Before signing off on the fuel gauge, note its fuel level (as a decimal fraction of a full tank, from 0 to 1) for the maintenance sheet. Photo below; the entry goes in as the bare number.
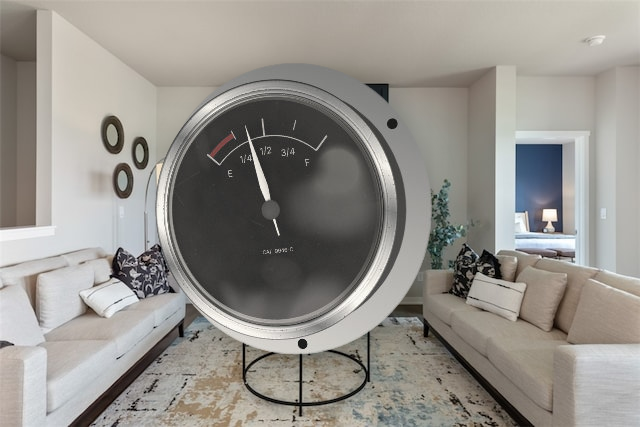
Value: 0.375
